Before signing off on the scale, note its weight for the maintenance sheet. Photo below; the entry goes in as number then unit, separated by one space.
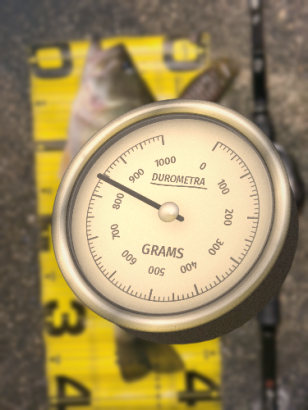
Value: 840 g
